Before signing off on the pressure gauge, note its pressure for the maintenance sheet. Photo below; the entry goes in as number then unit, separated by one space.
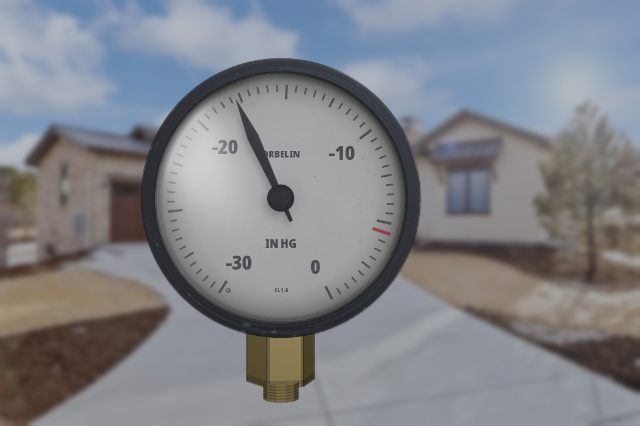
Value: -17.75 inHg
